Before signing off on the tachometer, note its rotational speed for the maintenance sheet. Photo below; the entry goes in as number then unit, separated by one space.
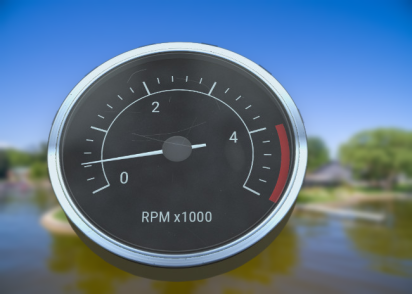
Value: 400 rpm
